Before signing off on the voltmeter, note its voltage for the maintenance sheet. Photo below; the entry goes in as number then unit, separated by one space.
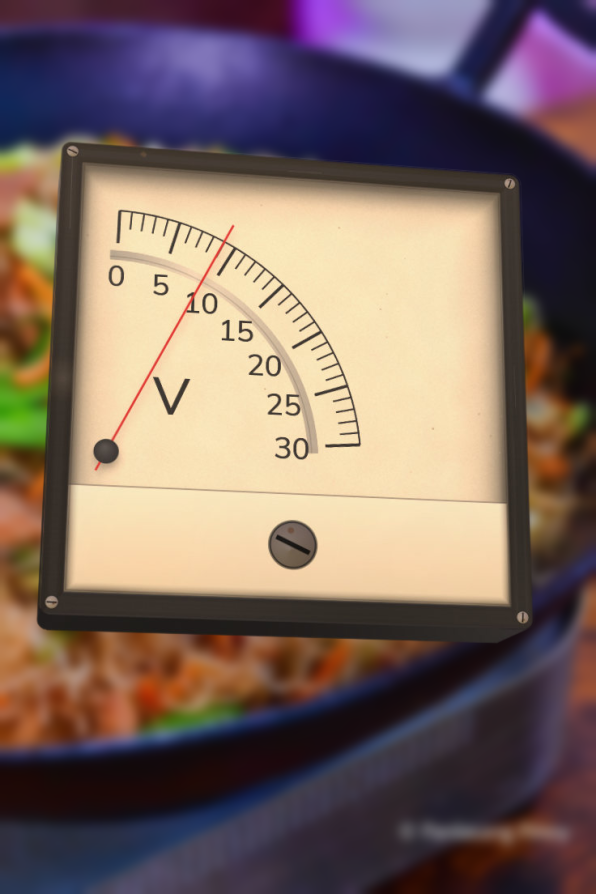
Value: 9 V
